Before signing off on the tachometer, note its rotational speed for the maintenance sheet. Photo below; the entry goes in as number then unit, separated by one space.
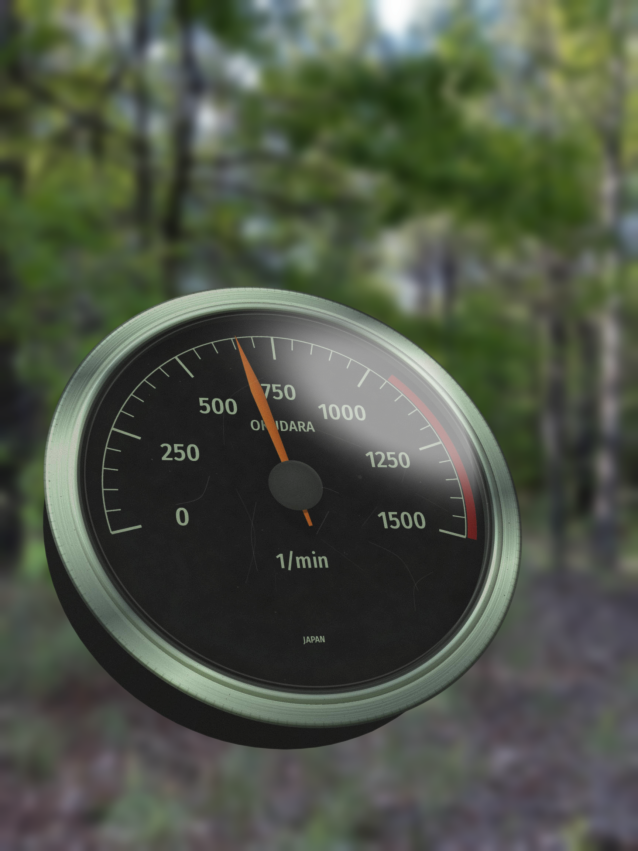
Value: 650 rpm
